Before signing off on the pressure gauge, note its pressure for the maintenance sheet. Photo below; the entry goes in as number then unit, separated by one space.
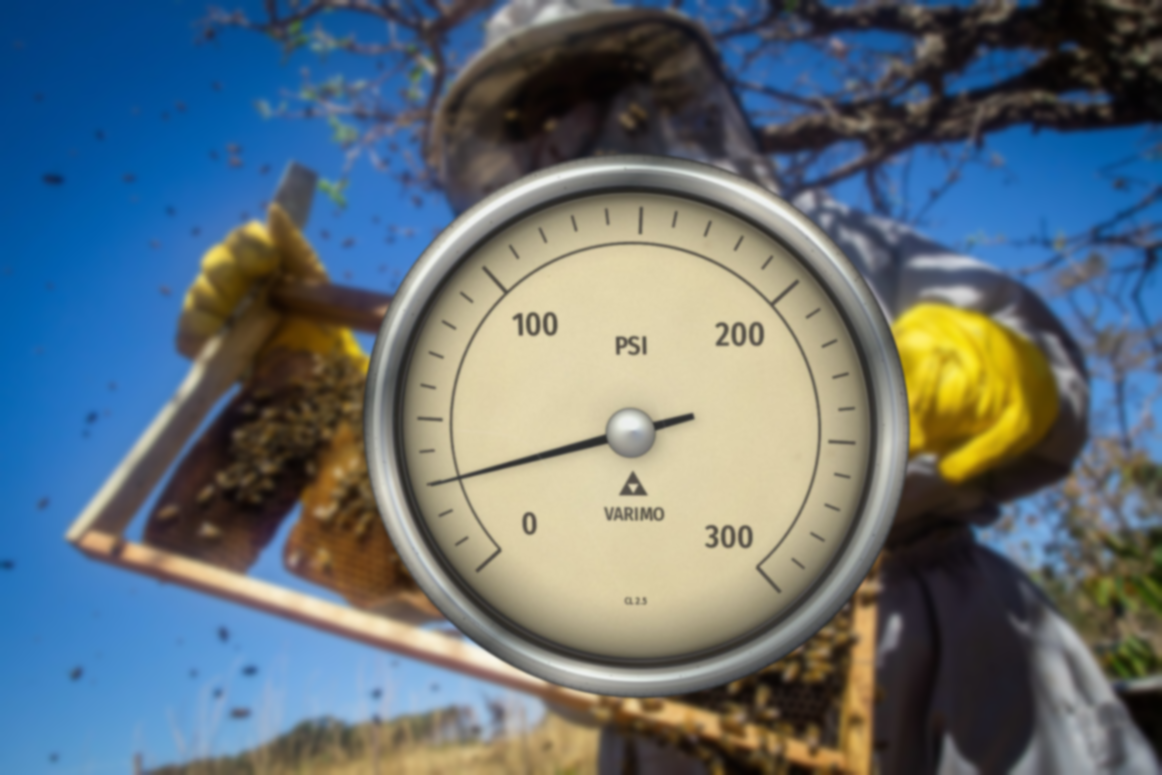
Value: 30 psi
